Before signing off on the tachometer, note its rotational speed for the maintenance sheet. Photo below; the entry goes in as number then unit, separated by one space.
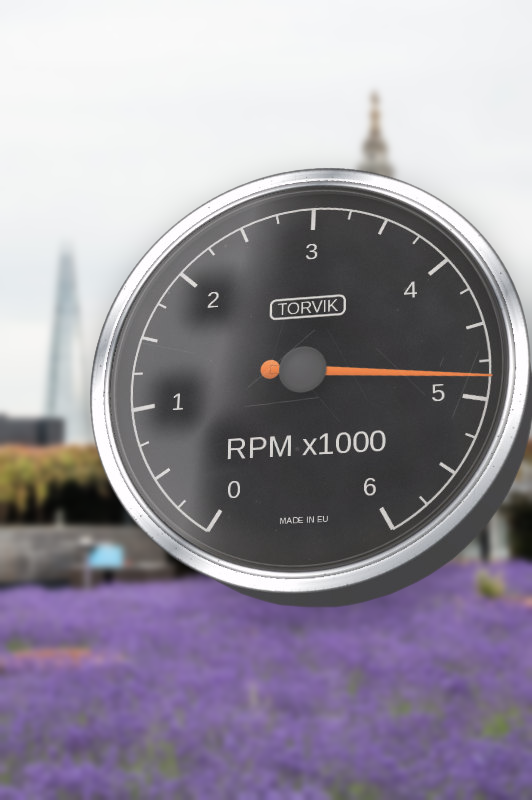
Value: 4875 rpm
